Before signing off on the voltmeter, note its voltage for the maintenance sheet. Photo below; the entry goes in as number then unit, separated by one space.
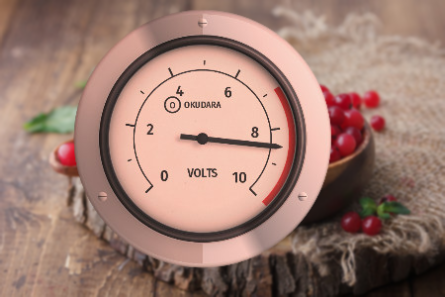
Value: 8.5 V
